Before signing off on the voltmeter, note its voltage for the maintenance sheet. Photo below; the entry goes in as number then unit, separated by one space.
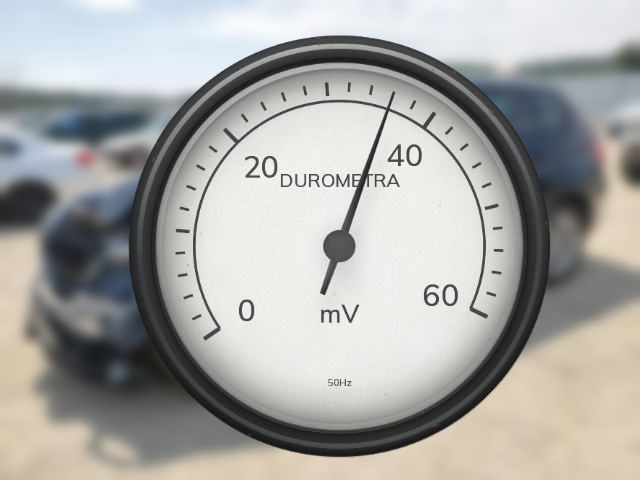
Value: 36 mV
